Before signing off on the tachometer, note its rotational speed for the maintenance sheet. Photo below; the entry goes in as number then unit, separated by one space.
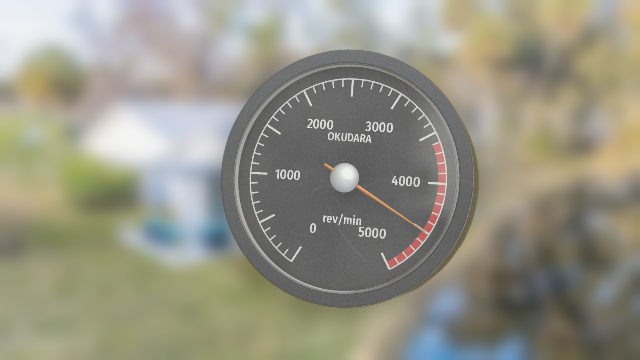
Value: 4500 rpm
